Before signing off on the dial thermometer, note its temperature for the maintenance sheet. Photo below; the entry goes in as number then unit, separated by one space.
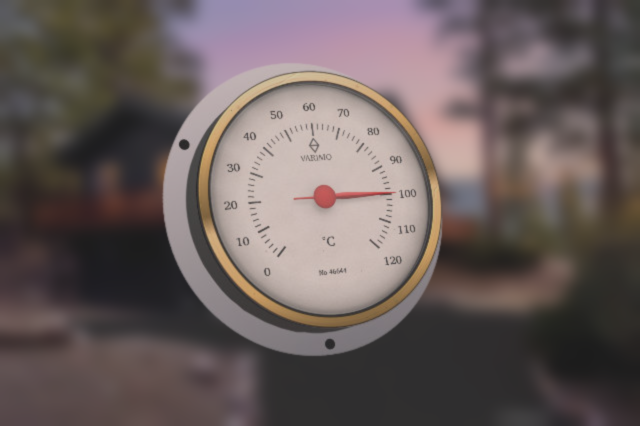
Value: 100 °C
